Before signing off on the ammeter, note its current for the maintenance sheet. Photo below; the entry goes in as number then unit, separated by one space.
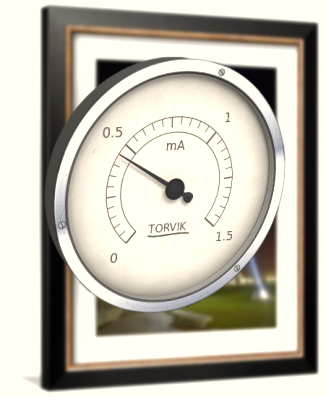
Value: 0.45 mA
